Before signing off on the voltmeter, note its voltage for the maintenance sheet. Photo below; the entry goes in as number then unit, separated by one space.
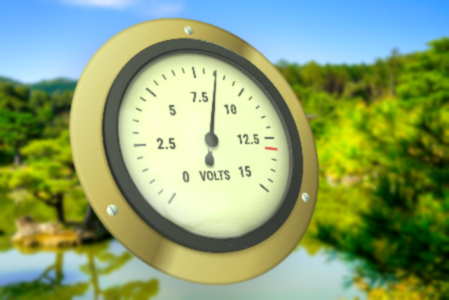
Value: 8.5 V
